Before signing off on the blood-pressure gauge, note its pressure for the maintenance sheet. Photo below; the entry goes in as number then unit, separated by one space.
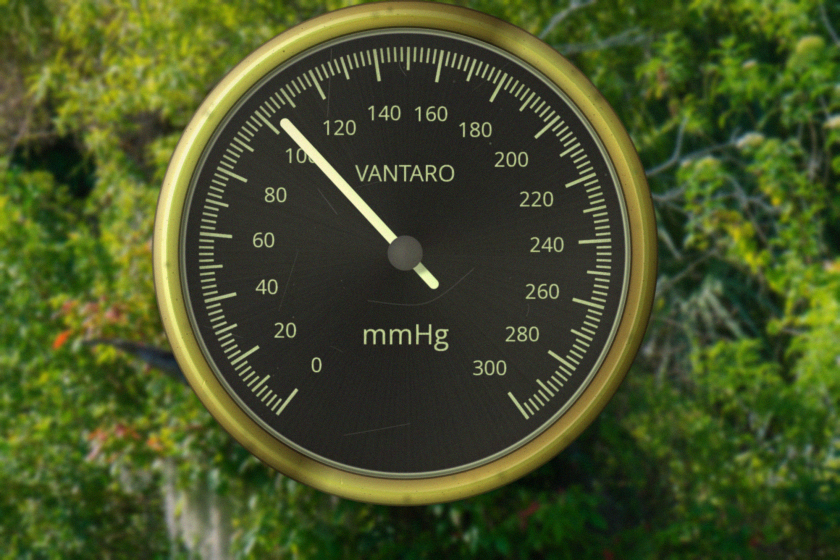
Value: 104 mmHg
